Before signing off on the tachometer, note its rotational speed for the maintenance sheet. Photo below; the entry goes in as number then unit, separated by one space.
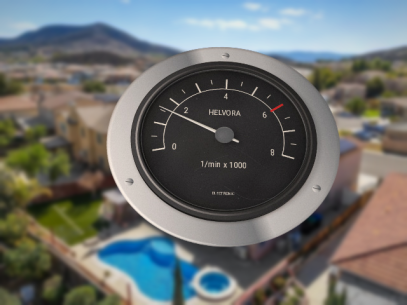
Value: 1500 rpm
